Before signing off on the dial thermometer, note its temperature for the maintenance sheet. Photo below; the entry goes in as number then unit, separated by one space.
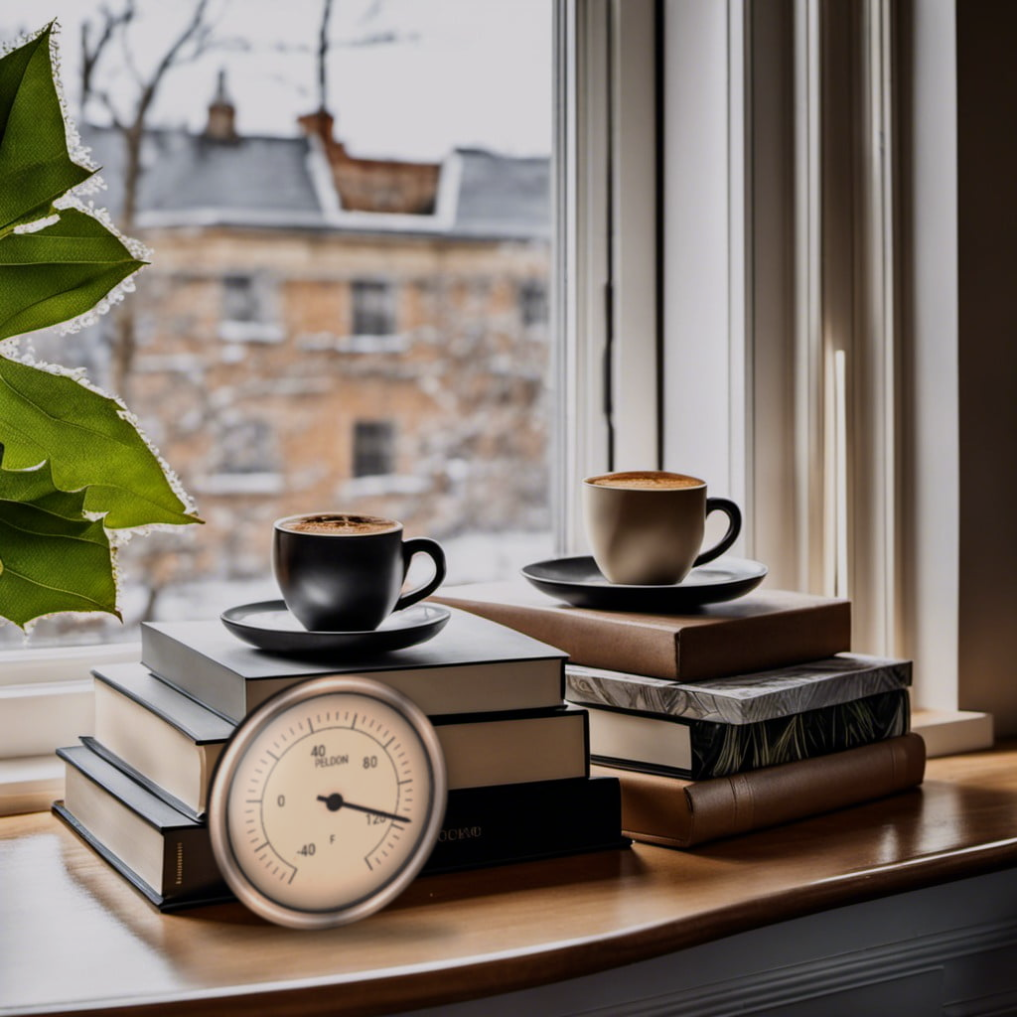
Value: 116 °F
